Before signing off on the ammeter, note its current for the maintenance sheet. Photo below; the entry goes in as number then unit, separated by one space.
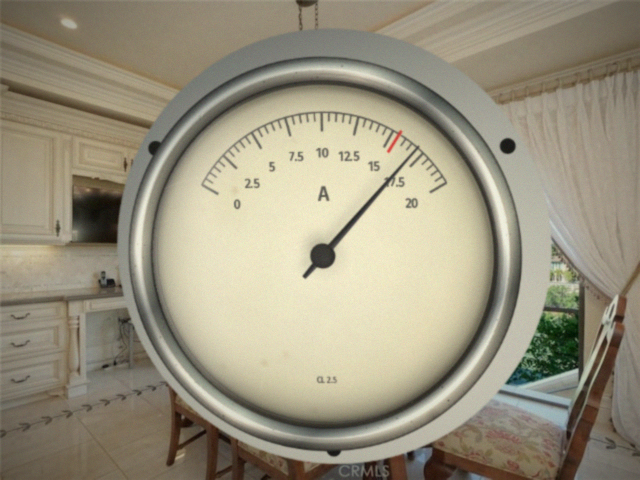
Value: 17 A
